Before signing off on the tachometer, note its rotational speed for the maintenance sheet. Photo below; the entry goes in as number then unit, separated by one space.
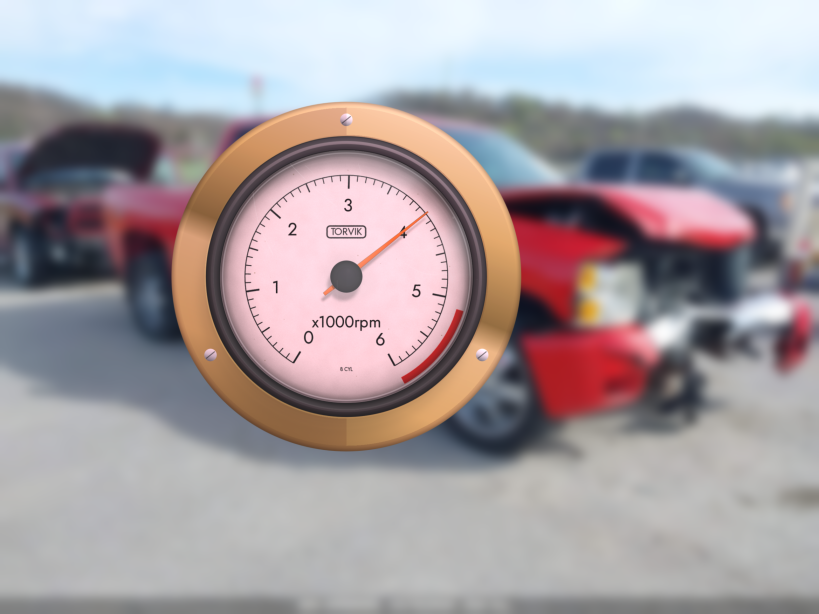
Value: 4000 rpm
